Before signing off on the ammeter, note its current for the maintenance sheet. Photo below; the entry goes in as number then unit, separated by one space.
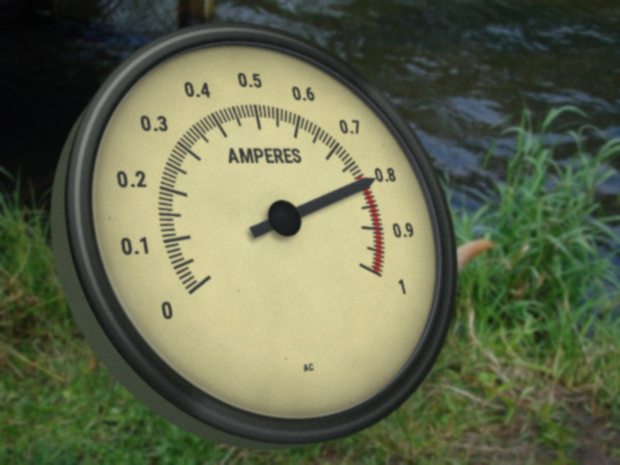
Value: 0.8 A
